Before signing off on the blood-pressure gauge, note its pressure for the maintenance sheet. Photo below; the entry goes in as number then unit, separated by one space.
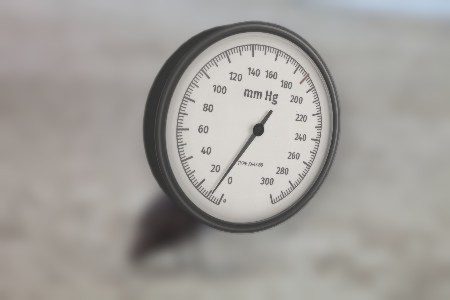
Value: 10 mmHg
